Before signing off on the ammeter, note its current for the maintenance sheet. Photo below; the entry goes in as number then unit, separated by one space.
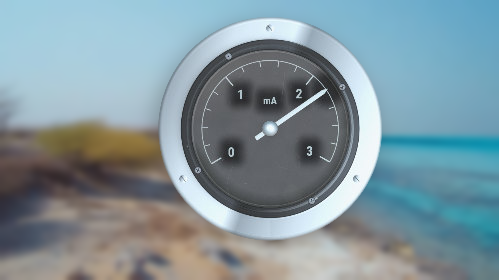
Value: 2.2 mA
